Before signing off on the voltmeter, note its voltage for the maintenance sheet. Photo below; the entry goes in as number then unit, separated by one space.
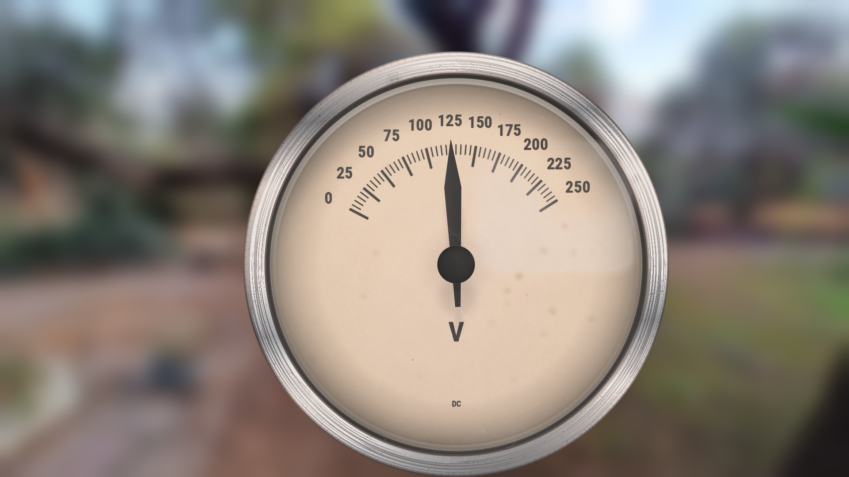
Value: 125 V
